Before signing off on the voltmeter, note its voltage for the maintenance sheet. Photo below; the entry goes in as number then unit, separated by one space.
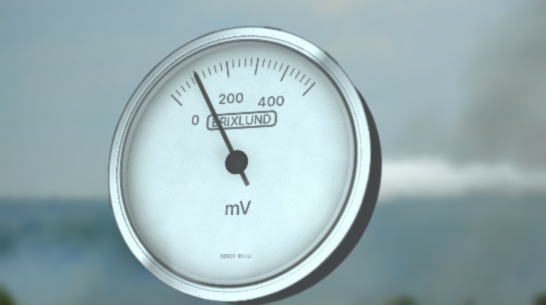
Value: 100 mV
